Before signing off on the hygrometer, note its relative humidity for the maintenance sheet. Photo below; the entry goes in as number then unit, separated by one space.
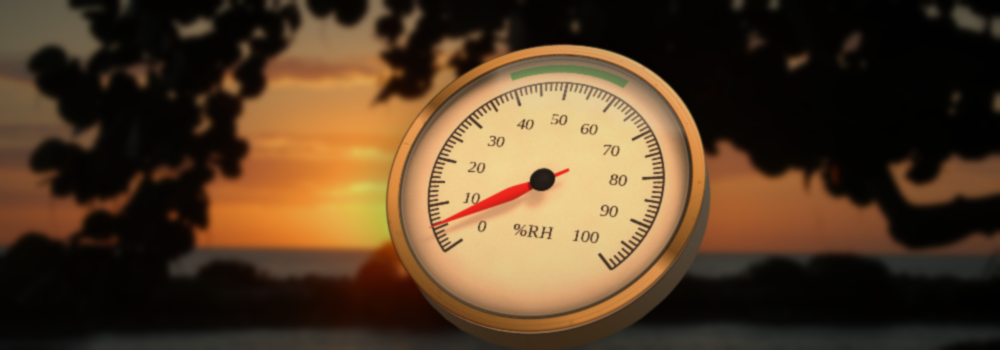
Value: 5 %
